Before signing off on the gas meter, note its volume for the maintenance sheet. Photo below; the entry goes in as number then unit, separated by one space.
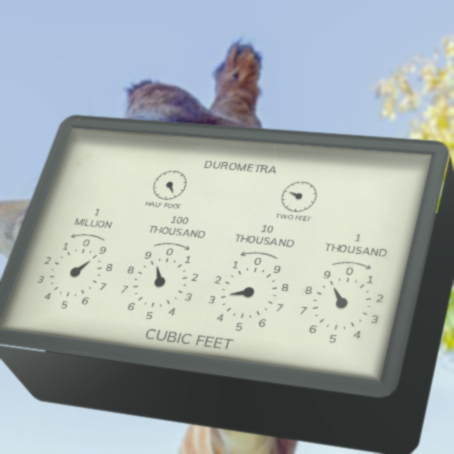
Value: 892900 ft³
